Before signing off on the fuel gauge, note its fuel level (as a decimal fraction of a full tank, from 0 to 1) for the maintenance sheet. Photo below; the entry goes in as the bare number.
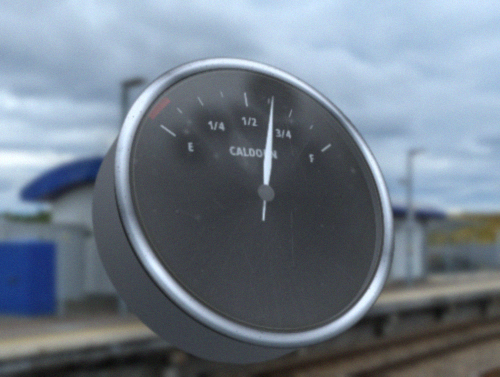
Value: 0.625
